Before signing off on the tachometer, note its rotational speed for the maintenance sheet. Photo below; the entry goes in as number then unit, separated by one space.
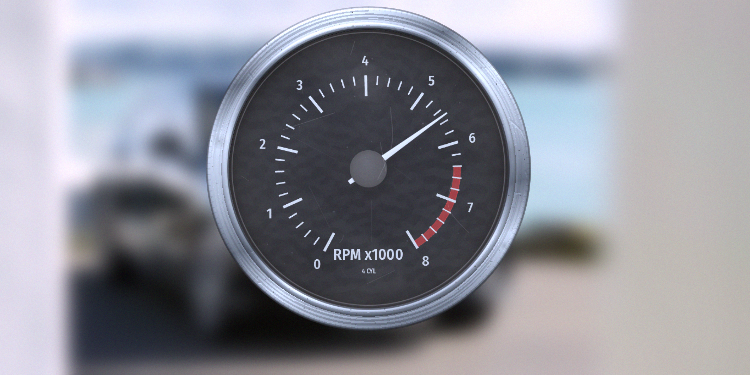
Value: 5500 rpm
